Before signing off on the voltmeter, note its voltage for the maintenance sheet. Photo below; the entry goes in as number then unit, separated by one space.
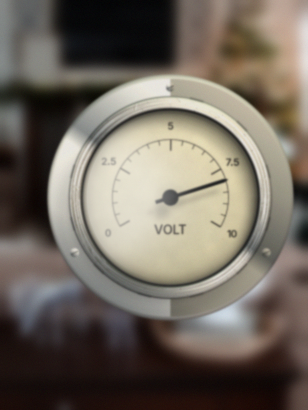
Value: 8 V
